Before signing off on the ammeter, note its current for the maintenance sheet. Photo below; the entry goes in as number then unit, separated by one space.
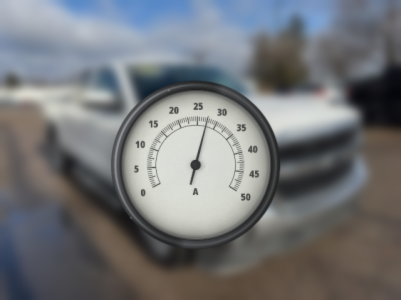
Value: 27.5 A
